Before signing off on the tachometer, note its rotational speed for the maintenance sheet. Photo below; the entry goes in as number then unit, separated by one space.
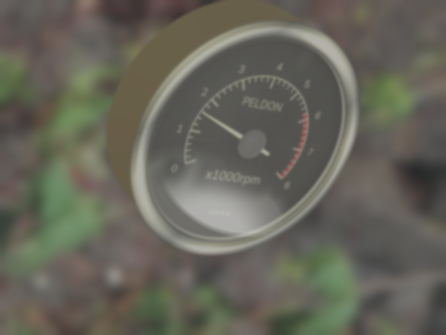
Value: 1600 rpm
